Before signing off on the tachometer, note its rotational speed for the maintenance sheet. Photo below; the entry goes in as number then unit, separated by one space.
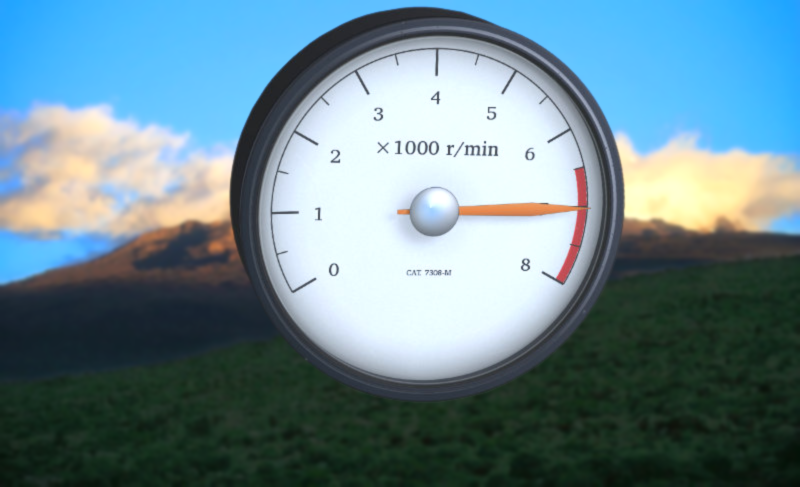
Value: 7000 rpm
